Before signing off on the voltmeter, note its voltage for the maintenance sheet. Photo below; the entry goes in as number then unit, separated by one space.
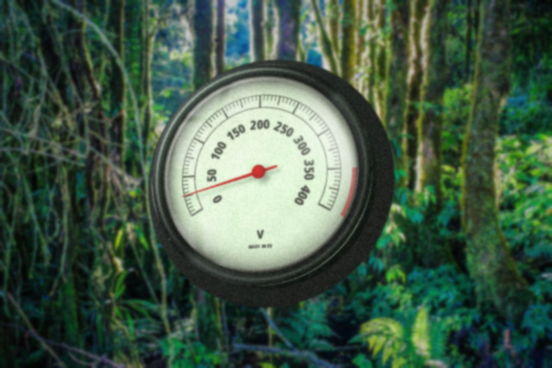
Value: 25 V
